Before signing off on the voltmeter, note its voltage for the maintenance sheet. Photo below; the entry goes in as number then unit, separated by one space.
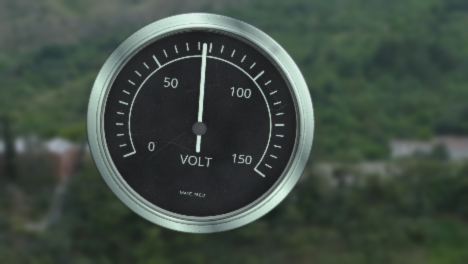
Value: 72.5 V
